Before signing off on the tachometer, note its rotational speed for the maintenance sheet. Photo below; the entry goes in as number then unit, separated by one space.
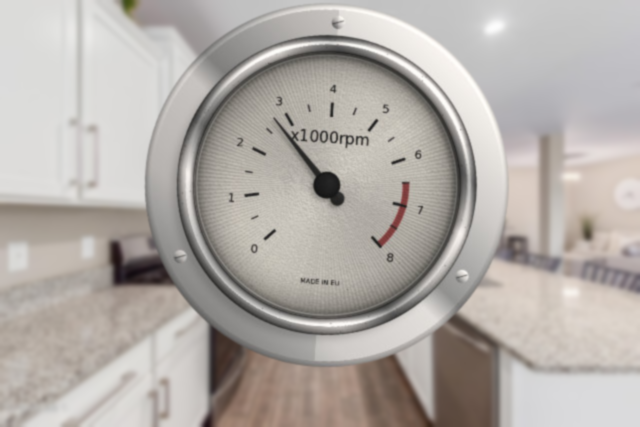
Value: 2750 rpm
